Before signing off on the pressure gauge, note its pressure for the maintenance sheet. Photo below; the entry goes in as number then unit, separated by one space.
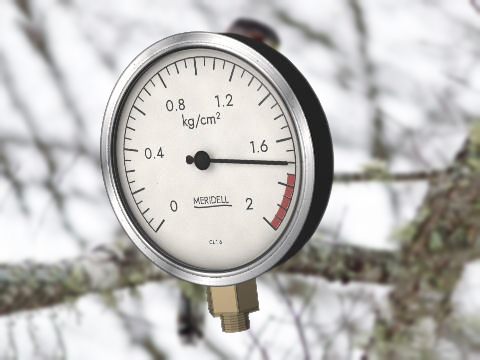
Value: 1.7 kg/cm²
